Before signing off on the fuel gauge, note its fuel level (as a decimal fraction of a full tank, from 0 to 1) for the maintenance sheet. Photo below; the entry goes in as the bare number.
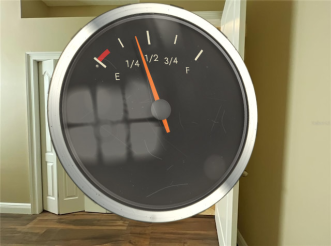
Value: 0.375
